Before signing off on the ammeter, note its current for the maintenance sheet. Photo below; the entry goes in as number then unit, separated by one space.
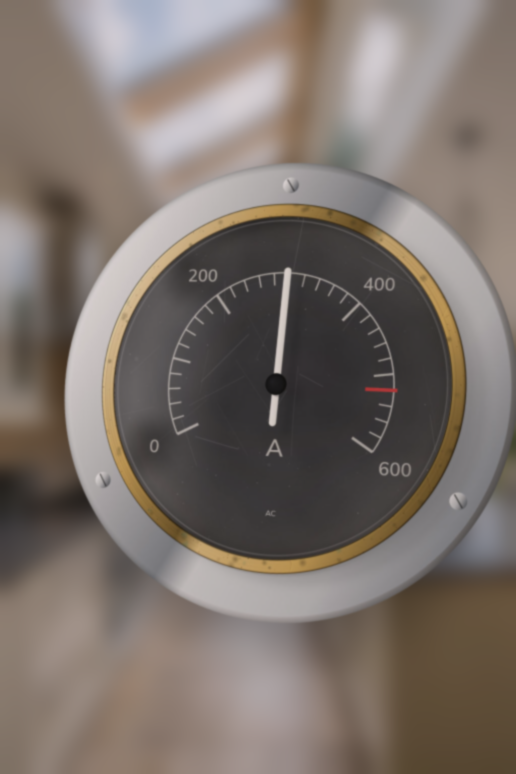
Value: 300 A
